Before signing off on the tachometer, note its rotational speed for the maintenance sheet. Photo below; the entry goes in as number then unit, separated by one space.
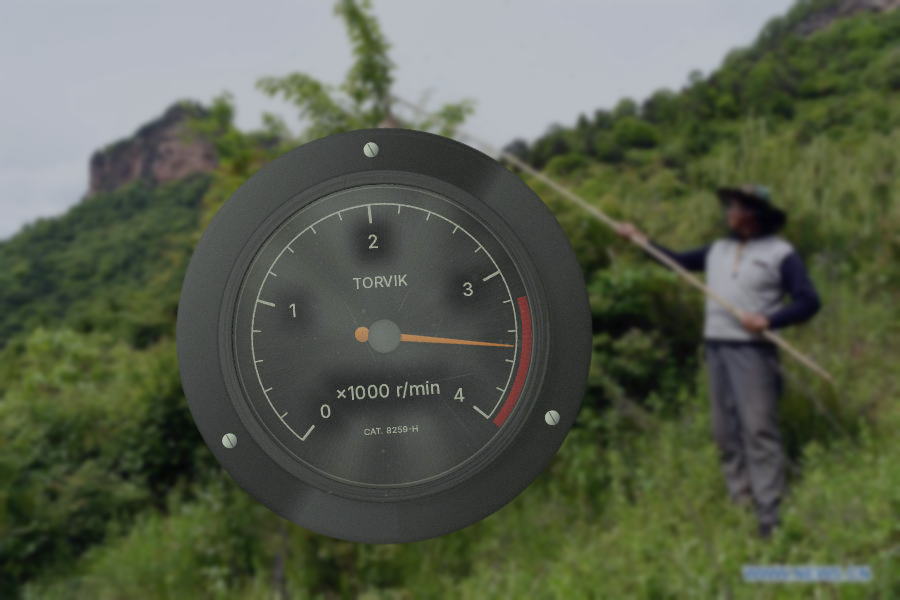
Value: 3500 rpm
